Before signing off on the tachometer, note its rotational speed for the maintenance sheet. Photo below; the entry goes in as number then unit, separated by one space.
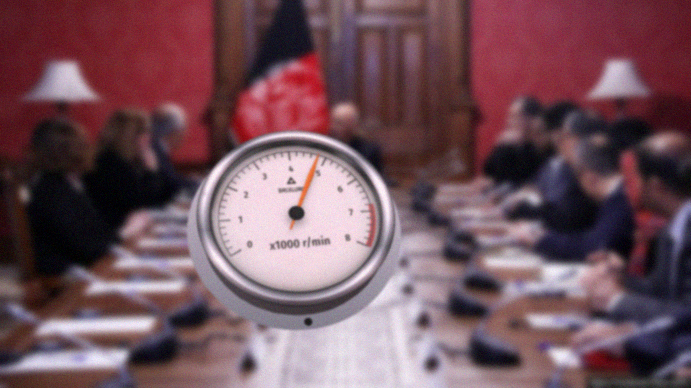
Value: 4800 rpm
